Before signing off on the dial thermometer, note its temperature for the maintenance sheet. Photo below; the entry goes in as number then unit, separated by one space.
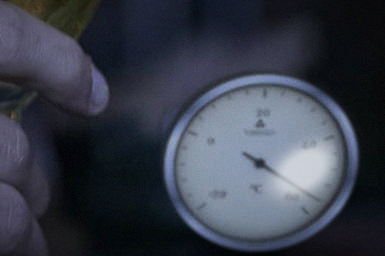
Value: 56 °C
